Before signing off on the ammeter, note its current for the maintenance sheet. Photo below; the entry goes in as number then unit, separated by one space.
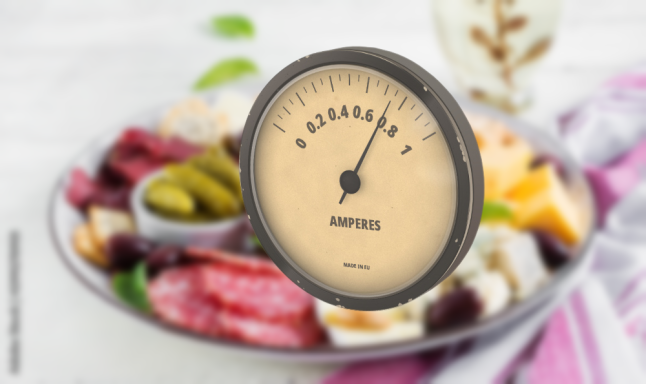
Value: 0.75 A
